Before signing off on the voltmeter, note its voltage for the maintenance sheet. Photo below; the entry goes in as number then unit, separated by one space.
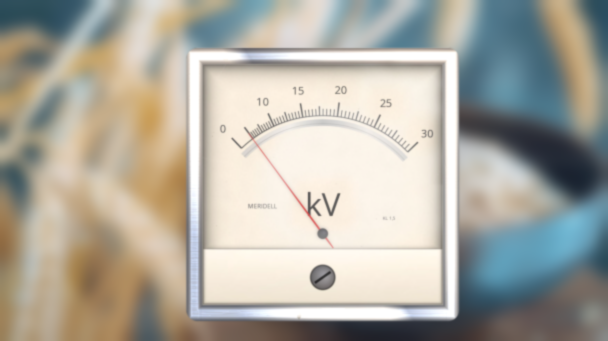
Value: 5 kV
